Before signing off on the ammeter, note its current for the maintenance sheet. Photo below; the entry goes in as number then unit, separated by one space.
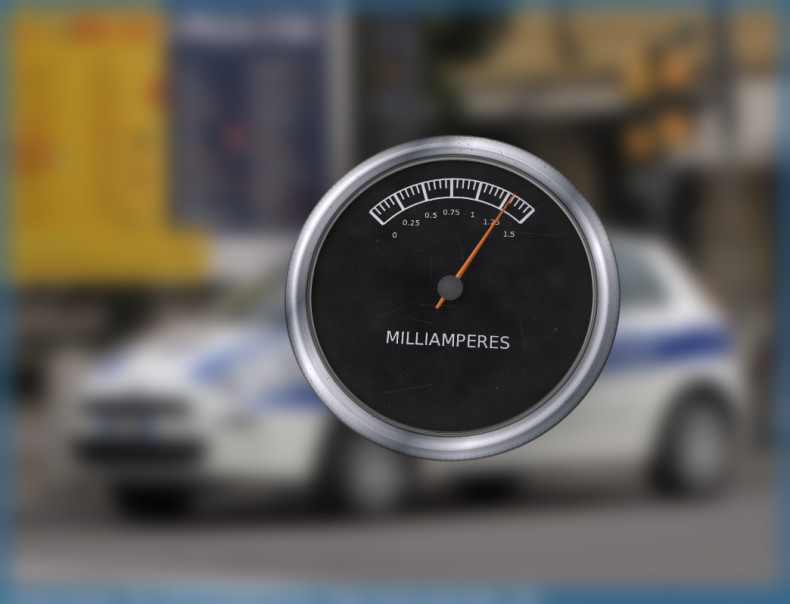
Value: 1.3 mA
